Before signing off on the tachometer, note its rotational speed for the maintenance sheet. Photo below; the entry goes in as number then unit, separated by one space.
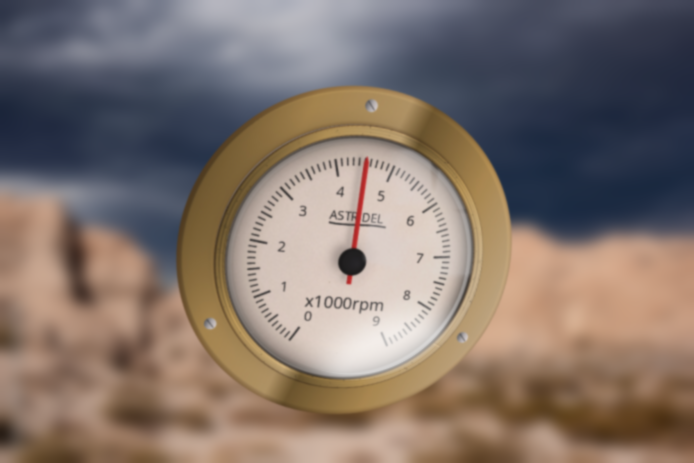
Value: 4500 rpm
